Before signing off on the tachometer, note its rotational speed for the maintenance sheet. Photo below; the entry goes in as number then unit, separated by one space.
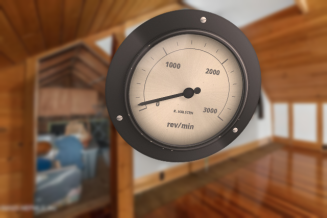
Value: 100 rpm
